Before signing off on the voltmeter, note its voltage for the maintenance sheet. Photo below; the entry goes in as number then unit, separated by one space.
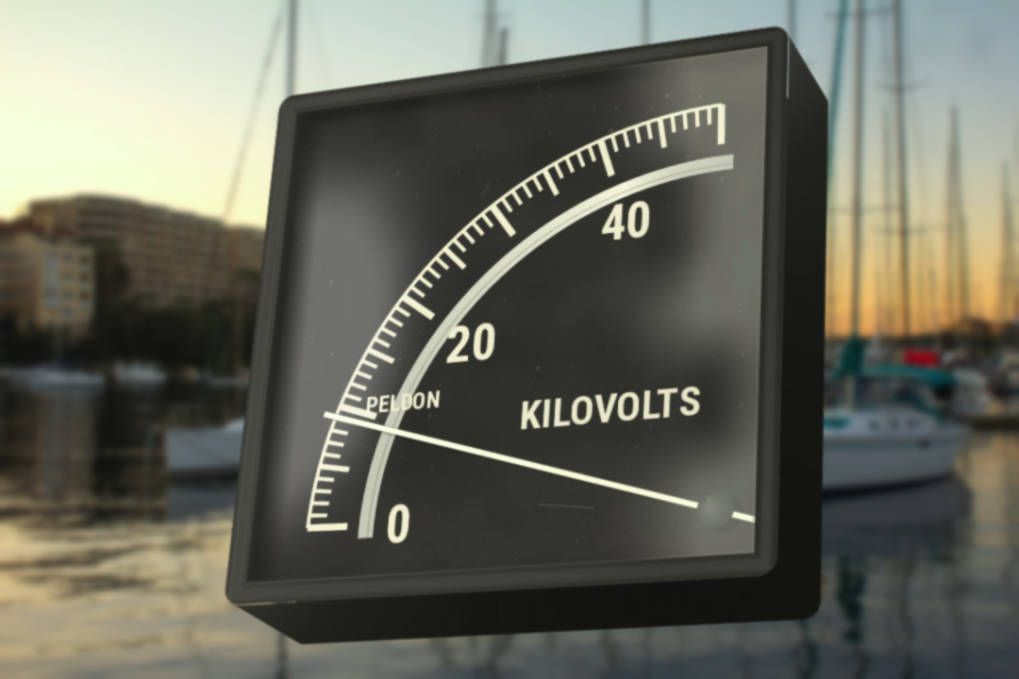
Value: 9 kV
